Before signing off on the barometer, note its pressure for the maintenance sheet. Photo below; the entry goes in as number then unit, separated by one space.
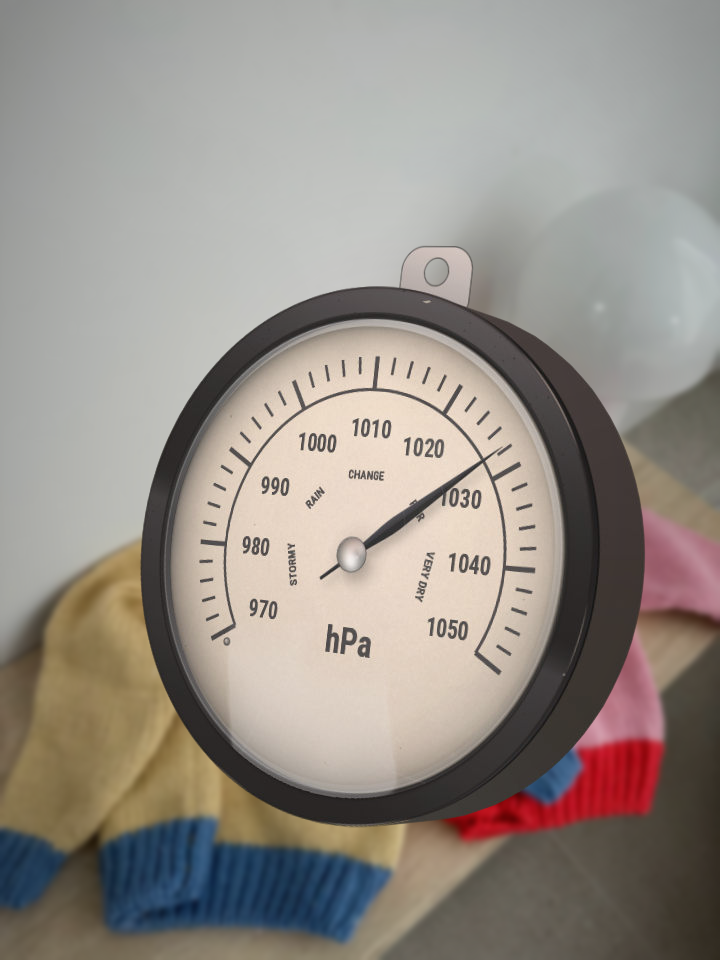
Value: 1028 hPa
